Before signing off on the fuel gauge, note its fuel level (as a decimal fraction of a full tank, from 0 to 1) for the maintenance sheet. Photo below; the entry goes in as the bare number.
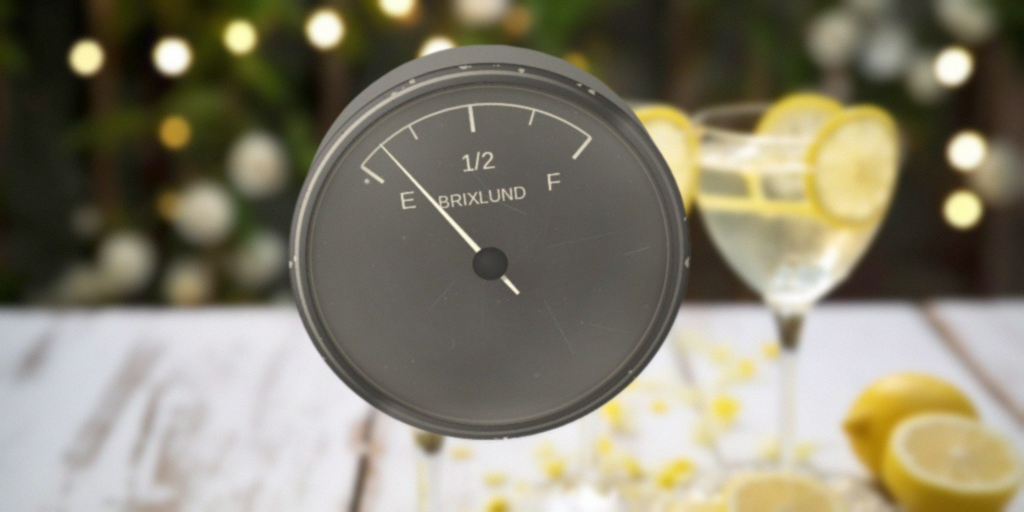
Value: 0.125
